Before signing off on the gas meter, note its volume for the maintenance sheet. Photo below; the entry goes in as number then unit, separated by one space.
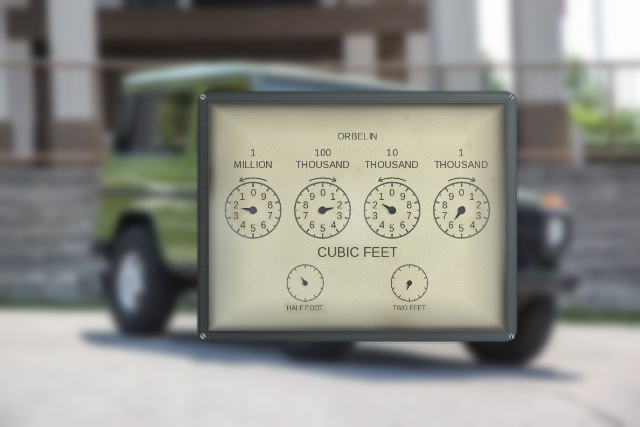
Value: 221600 ft³
